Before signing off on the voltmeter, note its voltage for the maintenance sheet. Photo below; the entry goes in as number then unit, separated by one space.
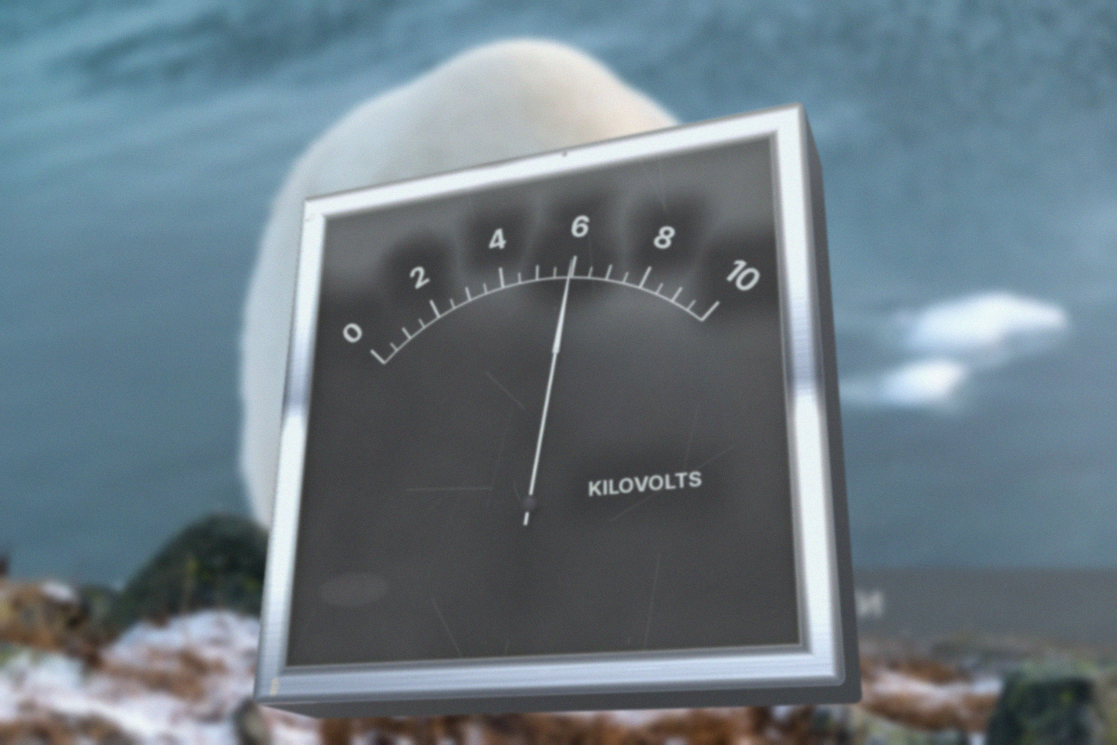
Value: 6 kV
